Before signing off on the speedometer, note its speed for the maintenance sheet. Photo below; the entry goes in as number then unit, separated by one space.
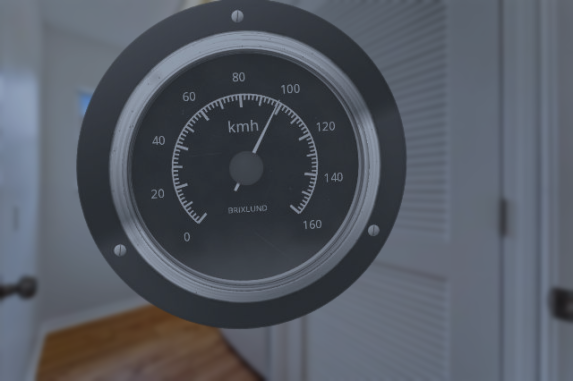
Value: 98 km/h
